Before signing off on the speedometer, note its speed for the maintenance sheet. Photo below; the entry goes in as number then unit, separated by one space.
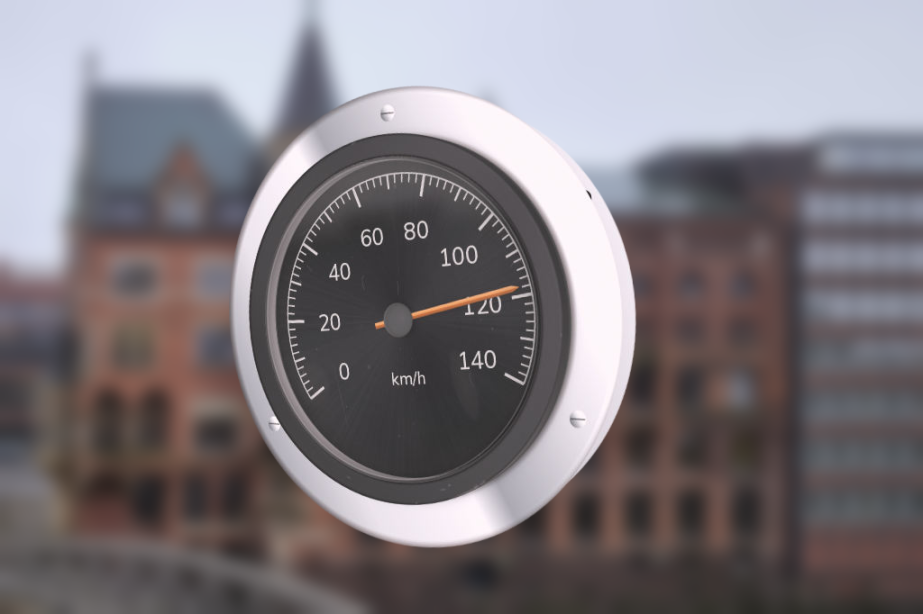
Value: 118 km/h
